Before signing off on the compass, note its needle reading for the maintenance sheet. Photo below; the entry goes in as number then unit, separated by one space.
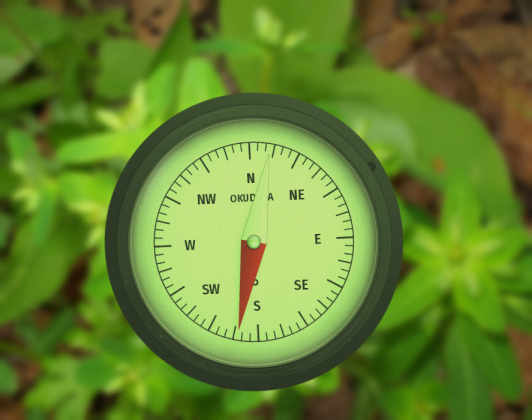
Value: 192.5 °
